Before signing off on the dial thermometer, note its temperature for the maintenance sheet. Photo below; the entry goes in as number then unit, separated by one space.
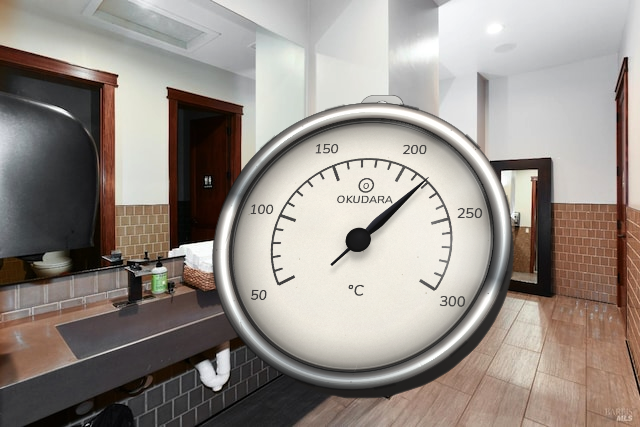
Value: 220 °C
